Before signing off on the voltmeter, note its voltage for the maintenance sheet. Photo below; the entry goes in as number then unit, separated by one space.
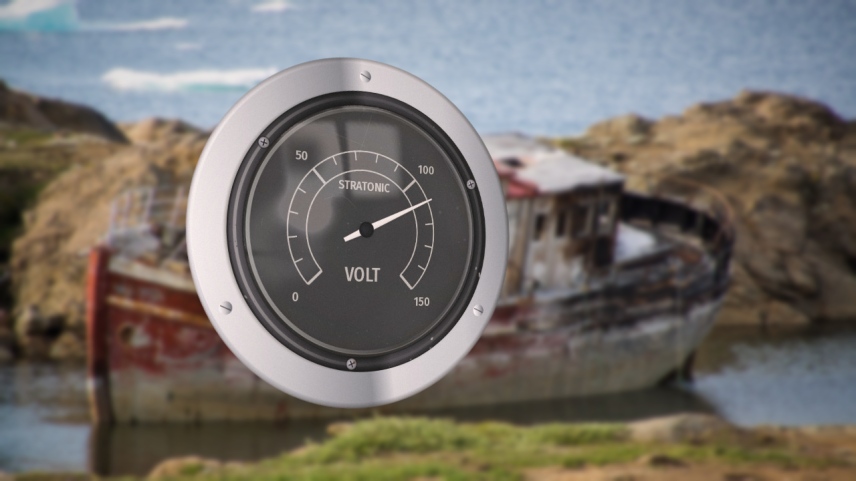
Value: 110 V
